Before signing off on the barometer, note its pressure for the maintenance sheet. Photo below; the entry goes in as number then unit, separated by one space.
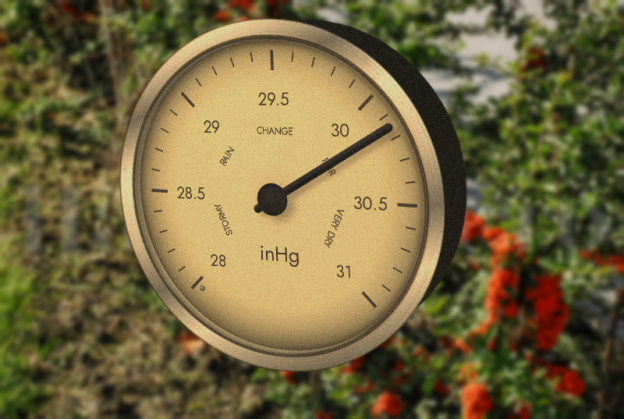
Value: 30.15 inHg
